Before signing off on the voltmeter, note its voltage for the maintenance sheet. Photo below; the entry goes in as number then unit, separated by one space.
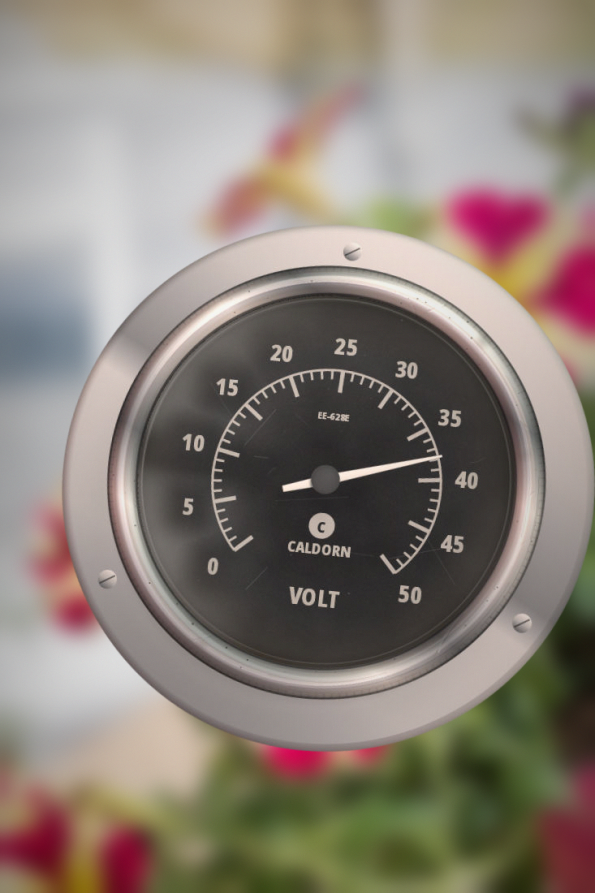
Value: 38 V
